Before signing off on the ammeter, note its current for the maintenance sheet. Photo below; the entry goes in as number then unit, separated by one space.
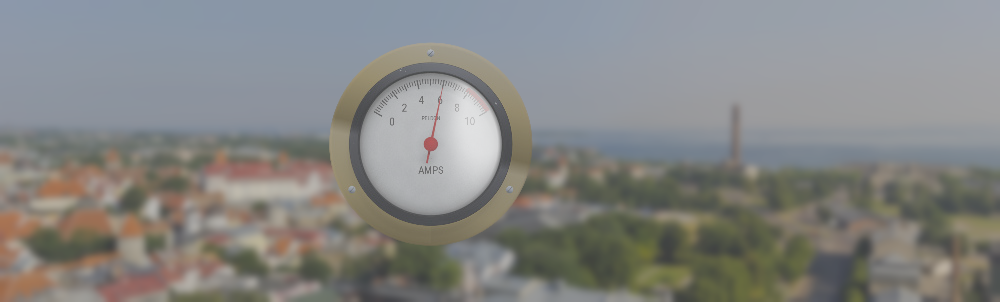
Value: 6 A
